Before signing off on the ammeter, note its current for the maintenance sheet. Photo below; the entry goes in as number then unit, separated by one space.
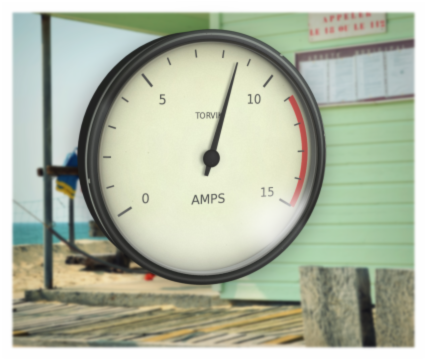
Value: 8.5 A
